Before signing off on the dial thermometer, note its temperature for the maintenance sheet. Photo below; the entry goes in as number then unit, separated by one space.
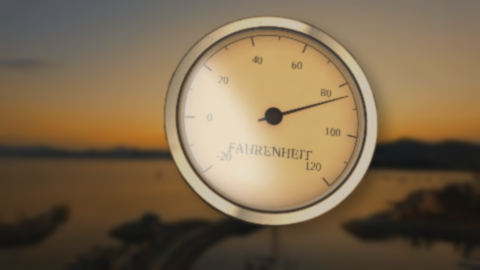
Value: 85 °F
